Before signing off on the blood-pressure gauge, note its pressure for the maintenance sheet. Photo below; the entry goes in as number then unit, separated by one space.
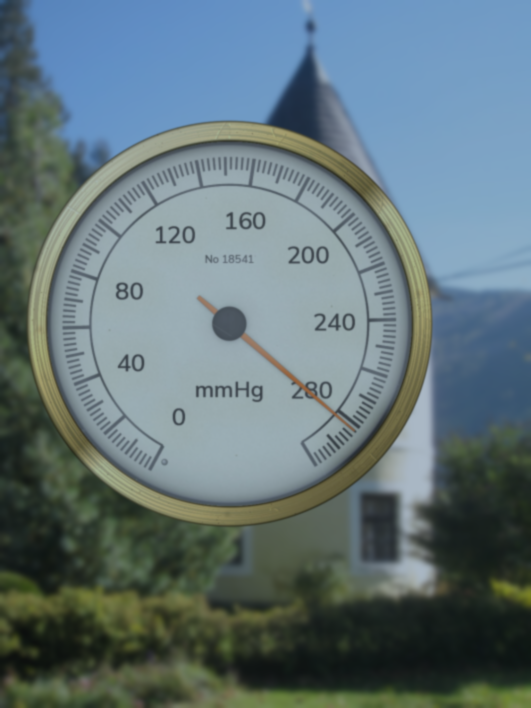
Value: 282 mmHg
